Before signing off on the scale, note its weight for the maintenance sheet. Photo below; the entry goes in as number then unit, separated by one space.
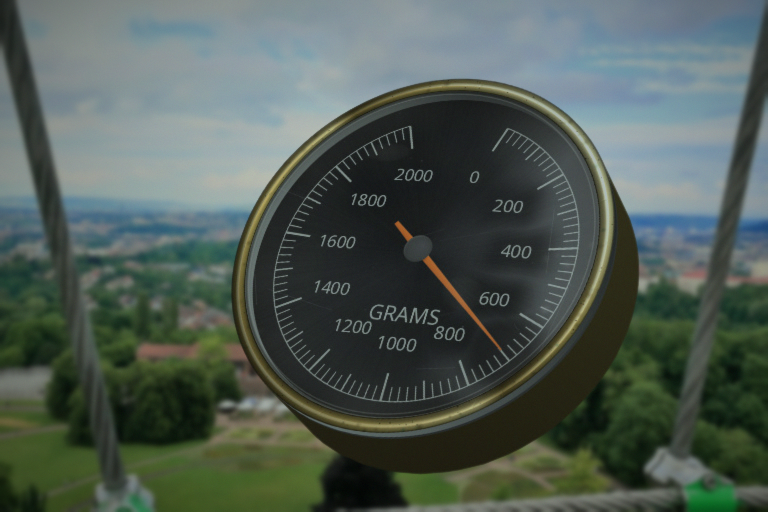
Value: 700 g
